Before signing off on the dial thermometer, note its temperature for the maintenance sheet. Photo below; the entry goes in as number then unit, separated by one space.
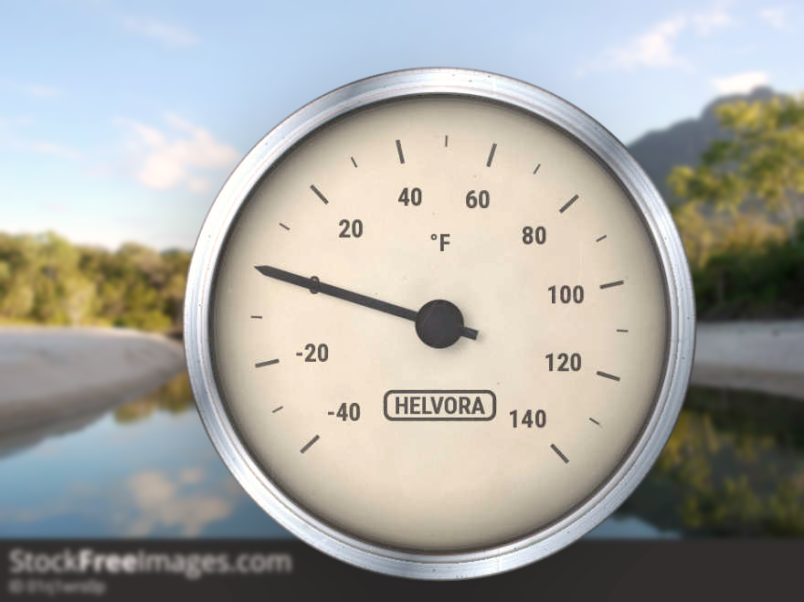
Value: 0 °F
